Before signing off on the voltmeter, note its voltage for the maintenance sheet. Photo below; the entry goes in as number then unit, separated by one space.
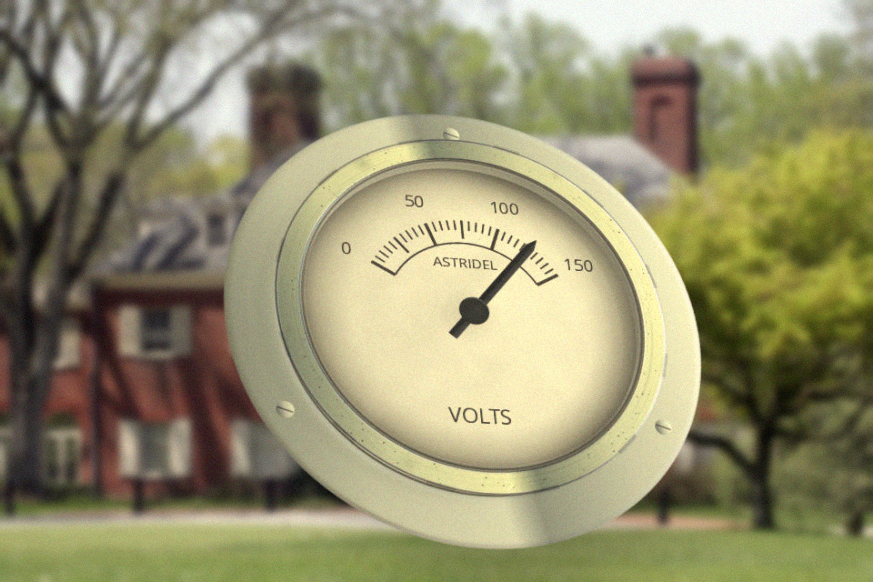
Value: 125 V
